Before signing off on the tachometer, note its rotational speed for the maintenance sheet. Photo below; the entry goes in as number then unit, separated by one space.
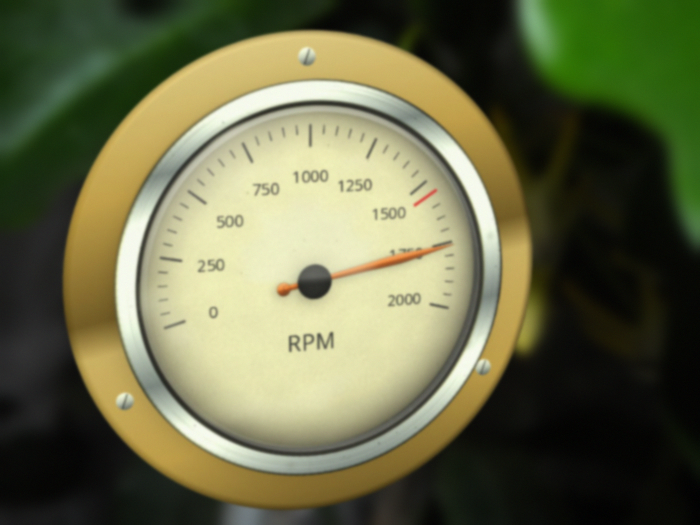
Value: 1750 rpm
